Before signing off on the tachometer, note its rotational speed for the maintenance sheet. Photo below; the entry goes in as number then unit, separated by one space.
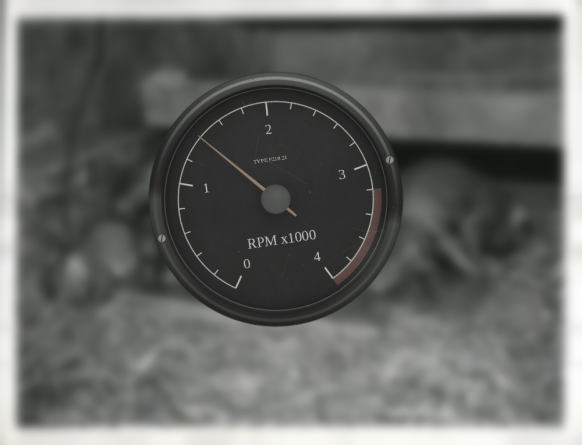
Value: 1400 rpm
